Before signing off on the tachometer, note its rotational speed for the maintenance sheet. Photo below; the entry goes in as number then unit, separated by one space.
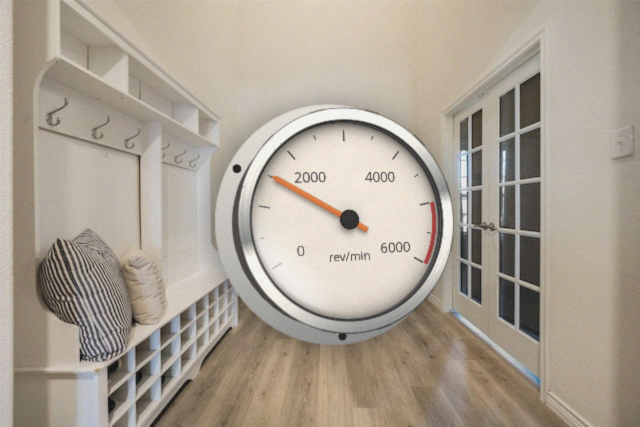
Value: 1500 rpm
